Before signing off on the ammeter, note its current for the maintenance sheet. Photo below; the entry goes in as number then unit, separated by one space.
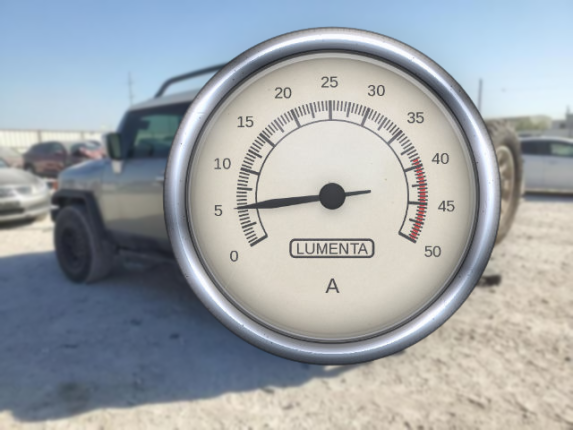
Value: 5 A
